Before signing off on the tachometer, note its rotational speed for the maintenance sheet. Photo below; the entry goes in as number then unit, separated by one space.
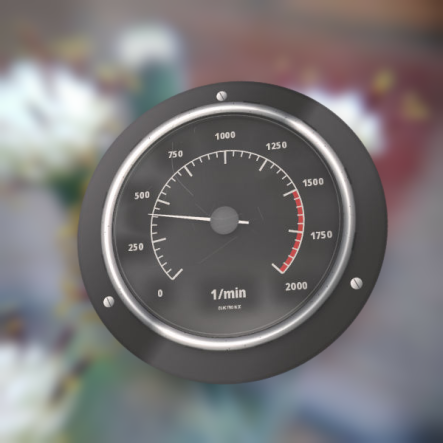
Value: 400 rpm
